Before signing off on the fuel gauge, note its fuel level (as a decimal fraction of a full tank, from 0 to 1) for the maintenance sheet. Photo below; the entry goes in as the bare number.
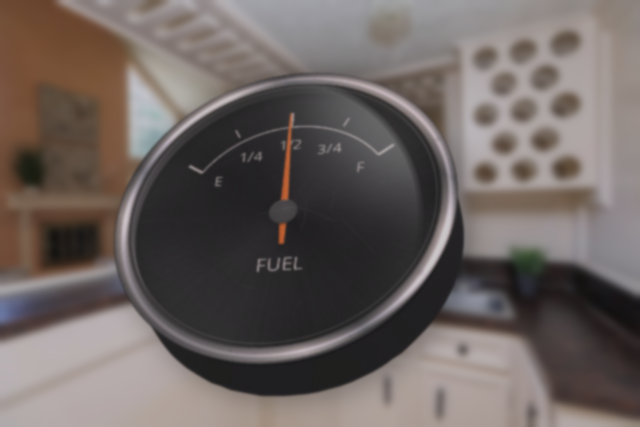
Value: 0.5
